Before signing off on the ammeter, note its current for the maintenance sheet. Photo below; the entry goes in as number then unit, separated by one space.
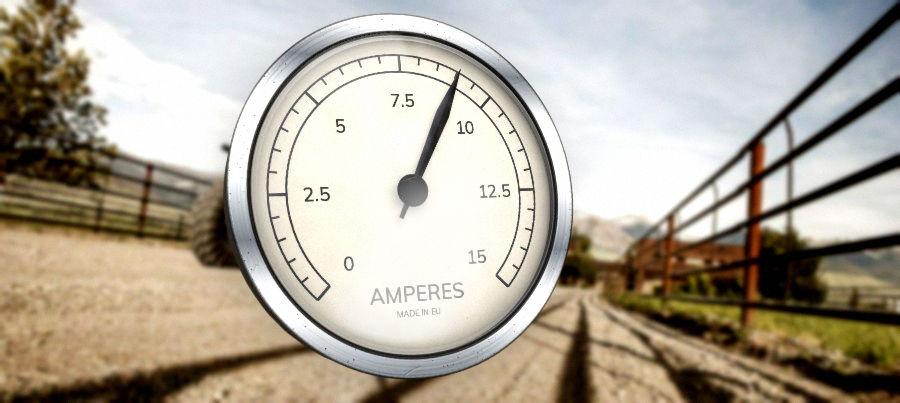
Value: 9 A
